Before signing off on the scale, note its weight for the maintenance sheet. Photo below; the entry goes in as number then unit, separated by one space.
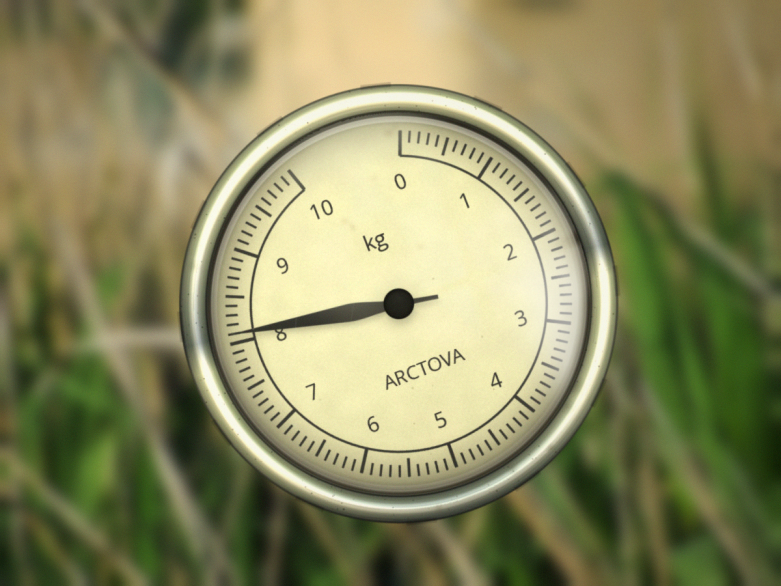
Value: 8.1 kg
